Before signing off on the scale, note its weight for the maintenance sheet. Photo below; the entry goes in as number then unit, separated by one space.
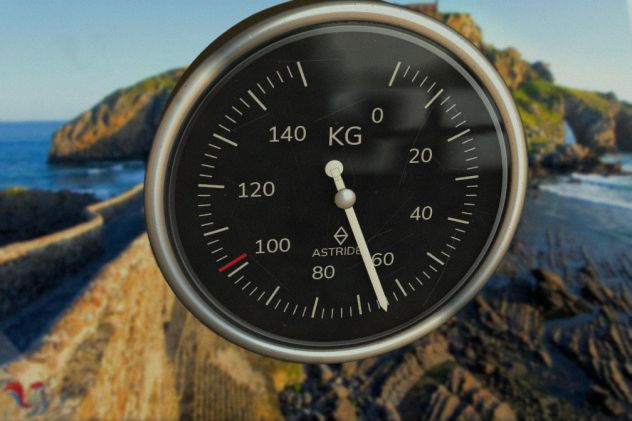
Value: 65 kg
